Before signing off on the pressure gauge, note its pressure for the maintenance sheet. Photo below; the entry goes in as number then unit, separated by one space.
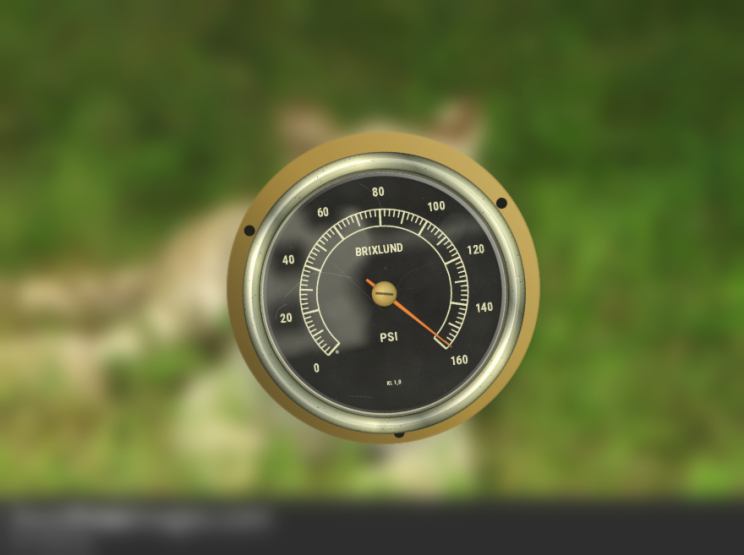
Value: 158 psi
